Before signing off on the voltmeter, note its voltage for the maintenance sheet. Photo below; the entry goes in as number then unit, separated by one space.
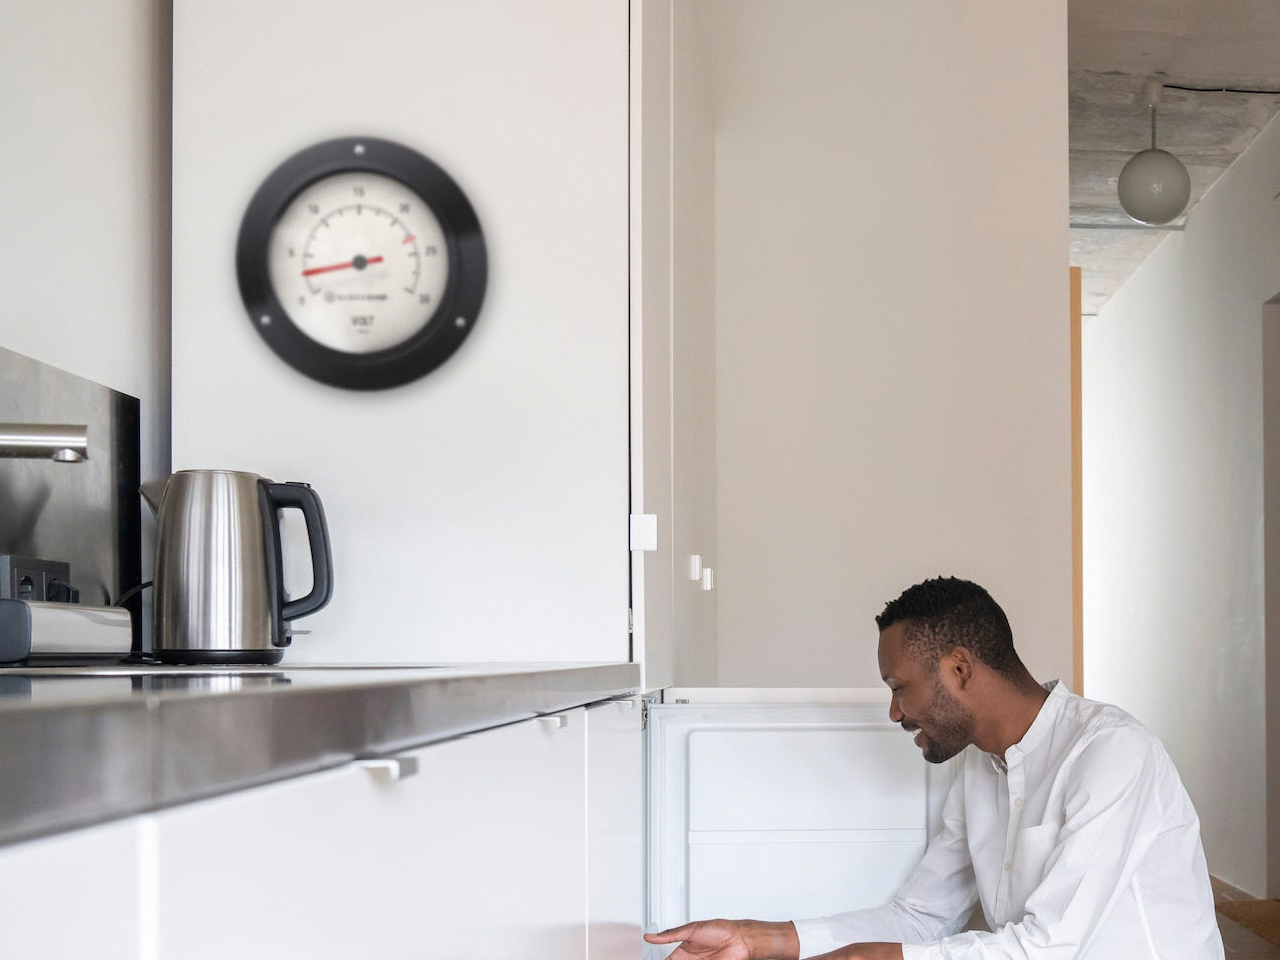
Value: 2.5 V
